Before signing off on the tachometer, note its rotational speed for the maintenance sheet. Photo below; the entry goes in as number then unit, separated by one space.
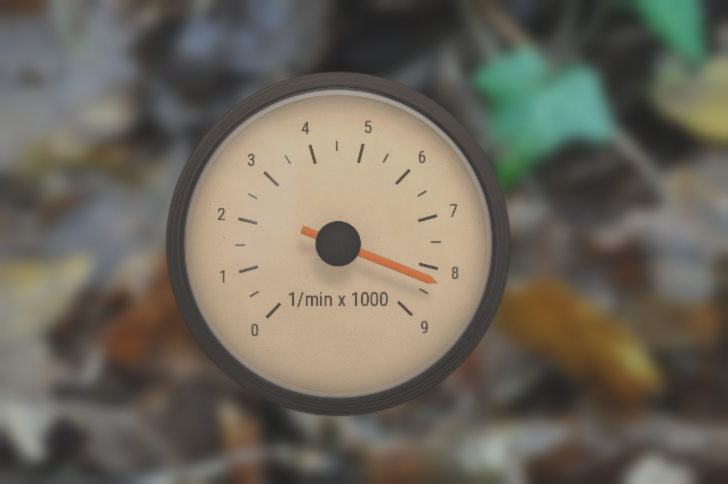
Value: 8250 rpm
